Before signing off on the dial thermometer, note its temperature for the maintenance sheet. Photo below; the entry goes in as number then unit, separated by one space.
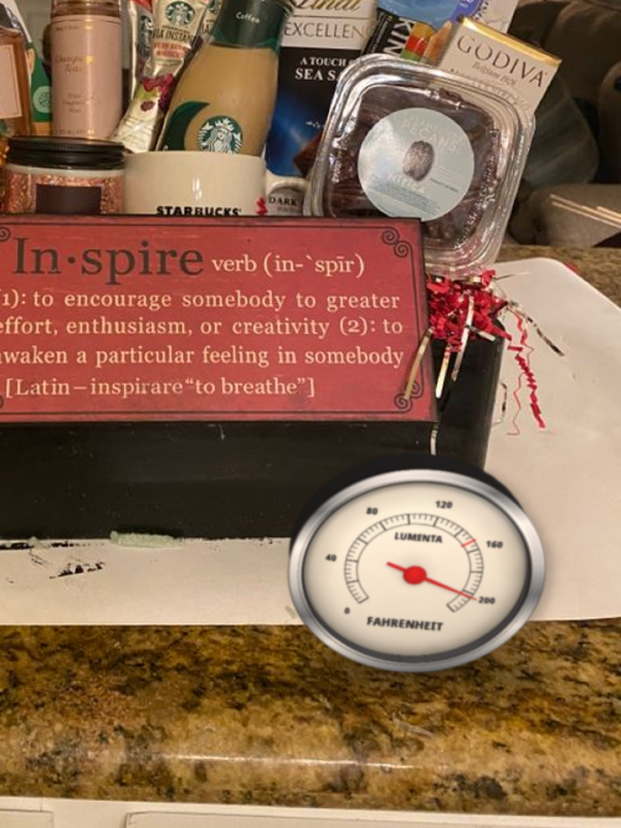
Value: 200 °F
